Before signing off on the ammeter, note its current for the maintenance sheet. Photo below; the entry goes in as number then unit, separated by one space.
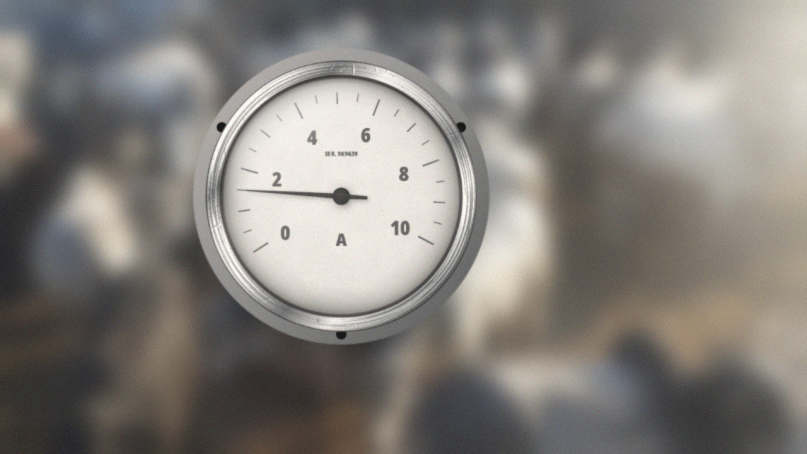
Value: 1.5 A
